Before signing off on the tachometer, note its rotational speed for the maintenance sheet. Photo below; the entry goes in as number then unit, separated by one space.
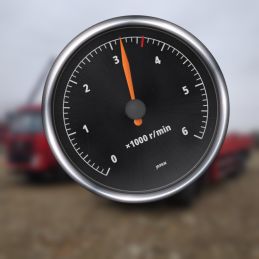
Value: 3200 rpm
